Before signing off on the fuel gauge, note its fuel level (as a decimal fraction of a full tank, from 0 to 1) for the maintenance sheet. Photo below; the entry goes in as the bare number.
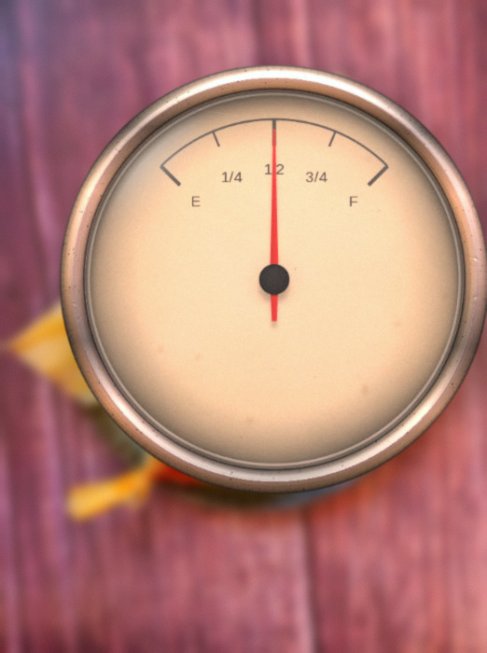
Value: 0.5
